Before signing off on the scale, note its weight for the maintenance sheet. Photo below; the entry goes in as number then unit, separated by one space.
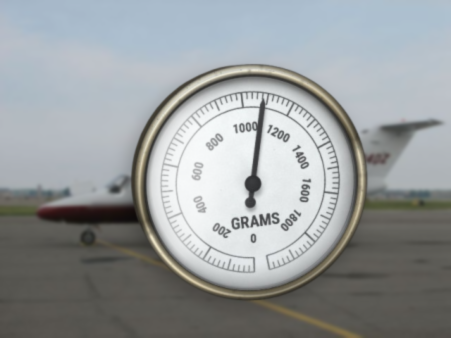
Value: 1080 g
